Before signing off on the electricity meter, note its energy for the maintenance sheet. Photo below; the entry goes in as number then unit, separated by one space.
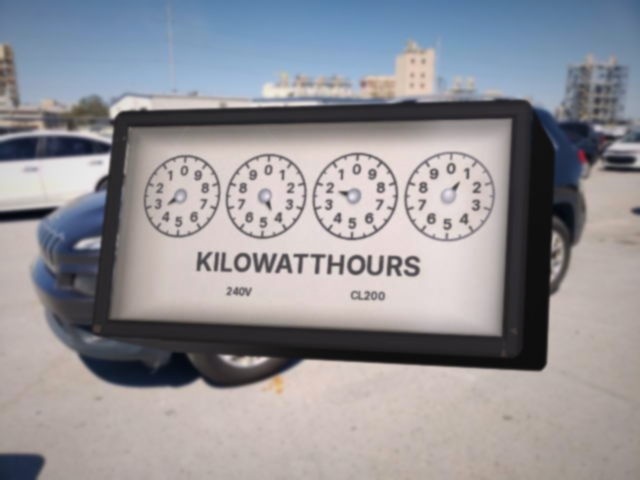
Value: 3421 kWh
